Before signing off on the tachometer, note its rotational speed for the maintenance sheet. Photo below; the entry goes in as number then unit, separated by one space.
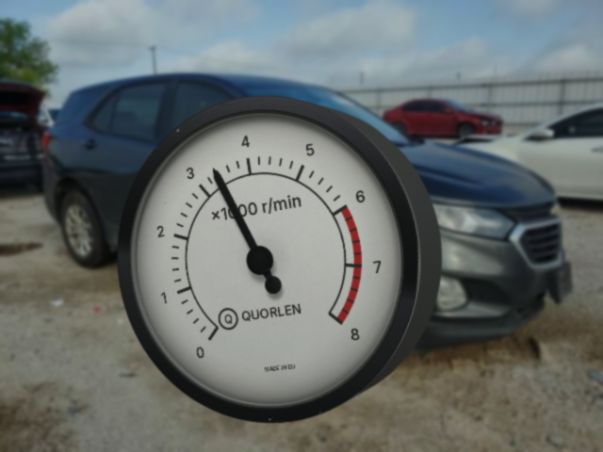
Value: 3400 rpm
